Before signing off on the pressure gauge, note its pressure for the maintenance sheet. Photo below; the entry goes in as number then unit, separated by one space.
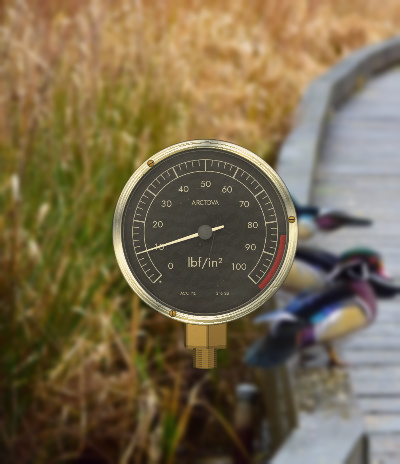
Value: 10 psi
